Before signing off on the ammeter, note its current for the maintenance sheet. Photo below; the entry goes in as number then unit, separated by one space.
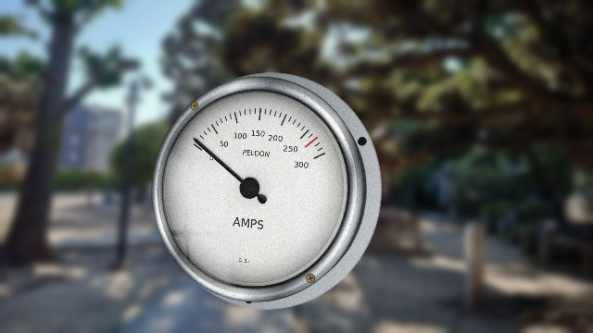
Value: 10 A
